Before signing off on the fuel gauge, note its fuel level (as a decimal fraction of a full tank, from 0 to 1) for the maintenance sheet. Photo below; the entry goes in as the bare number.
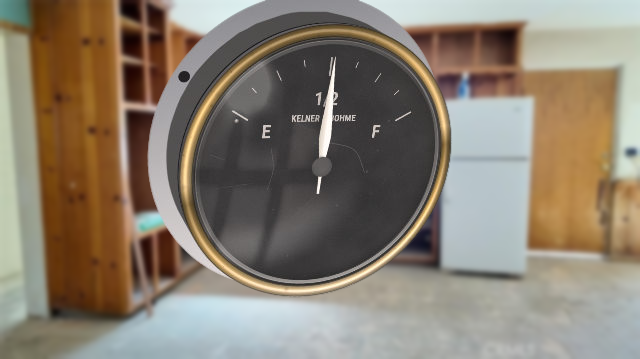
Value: 0.5
